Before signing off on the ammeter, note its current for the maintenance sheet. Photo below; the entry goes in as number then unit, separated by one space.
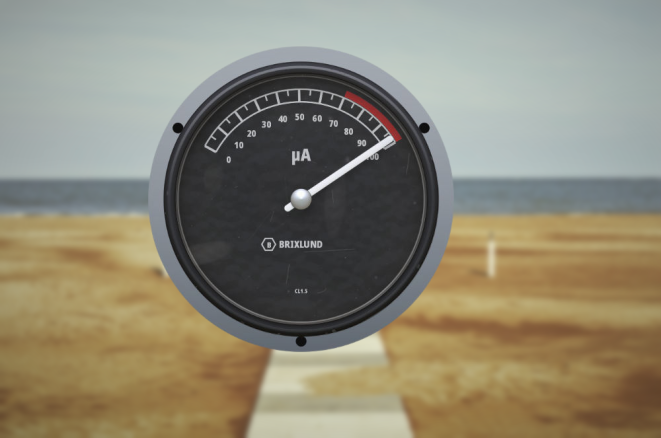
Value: 97.5 µA
